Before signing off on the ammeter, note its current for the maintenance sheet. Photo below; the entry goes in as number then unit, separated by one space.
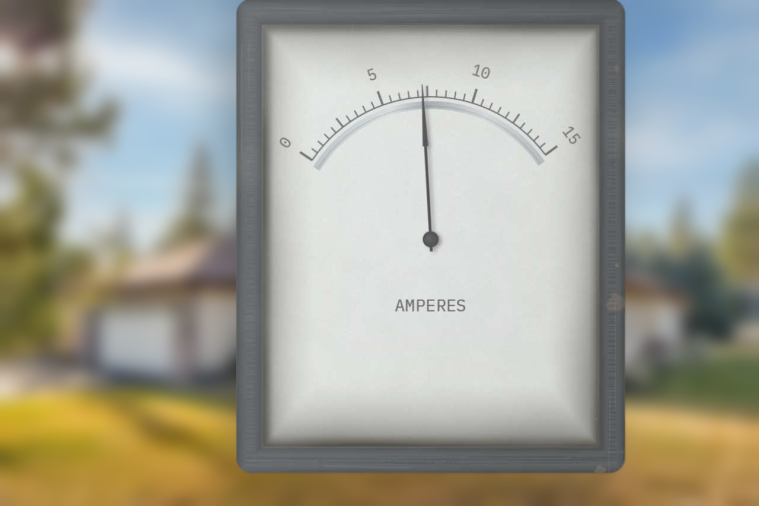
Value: 7.25 A
